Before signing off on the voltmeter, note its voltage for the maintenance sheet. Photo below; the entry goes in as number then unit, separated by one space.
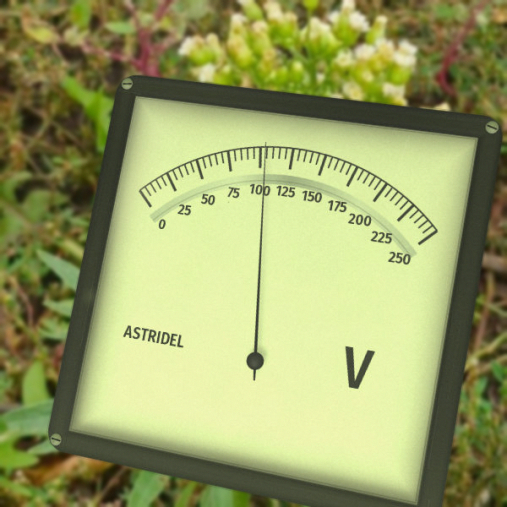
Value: 105 V
